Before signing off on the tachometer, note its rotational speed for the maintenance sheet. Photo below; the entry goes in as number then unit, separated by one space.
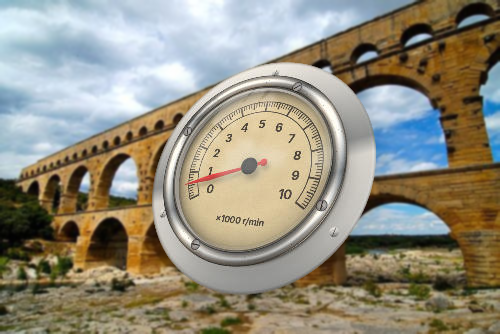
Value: 500 rpm
